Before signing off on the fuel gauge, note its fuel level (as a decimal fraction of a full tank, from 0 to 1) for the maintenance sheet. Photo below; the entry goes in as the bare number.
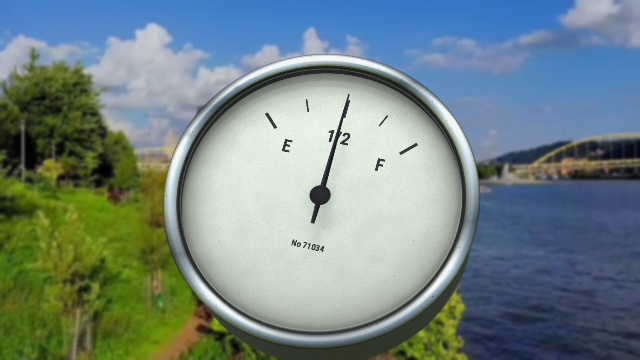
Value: 0.5
